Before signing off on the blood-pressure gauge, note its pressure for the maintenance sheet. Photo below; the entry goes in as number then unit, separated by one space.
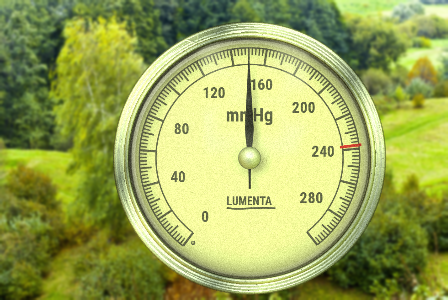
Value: 150 mmHg
